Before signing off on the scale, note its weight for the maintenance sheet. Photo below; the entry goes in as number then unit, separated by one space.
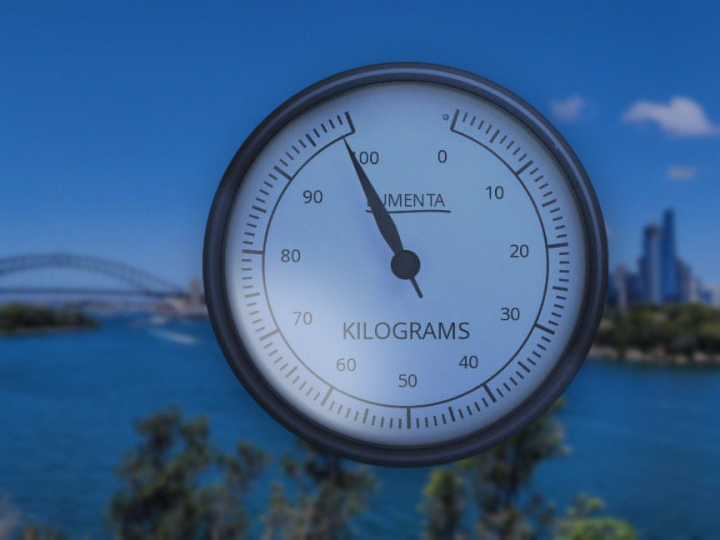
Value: 98.5 kg
